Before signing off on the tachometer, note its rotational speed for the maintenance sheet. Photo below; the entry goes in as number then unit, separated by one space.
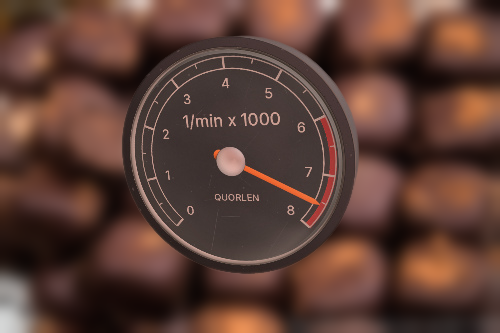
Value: 7500 rpm
